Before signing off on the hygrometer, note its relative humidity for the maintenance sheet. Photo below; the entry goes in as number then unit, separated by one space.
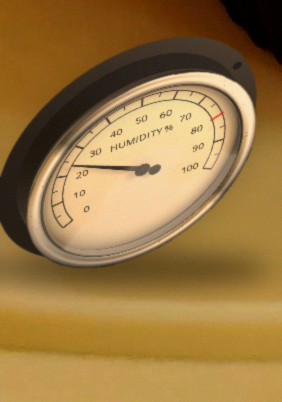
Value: 25 %
